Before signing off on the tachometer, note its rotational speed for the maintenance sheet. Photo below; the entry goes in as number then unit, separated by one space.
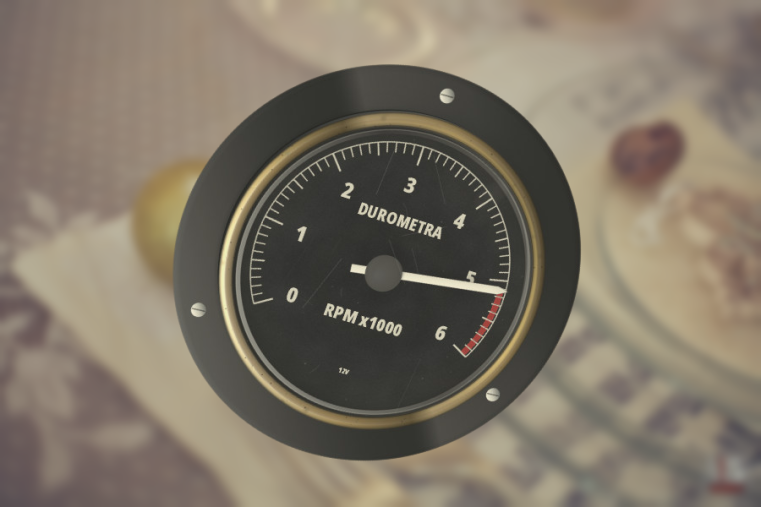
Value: 5100 rpm
